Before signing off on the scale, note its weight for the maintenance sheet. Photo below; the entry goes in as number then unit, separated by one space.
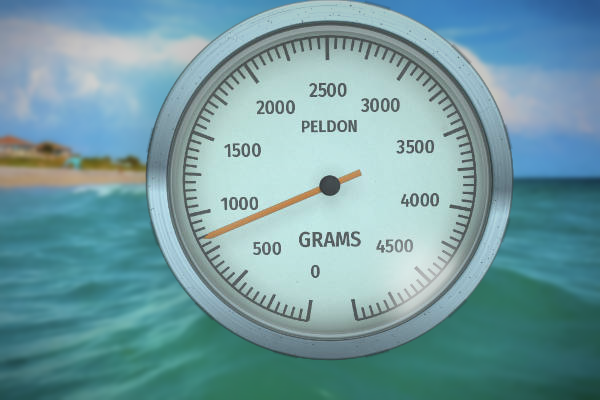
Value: 850 g
